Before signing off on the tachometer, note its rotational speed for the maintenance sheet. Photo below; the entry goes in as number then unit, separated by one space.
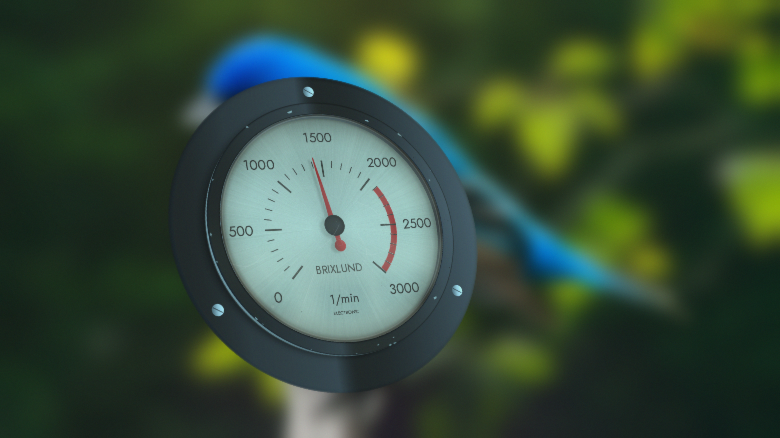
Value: 1400 rpm
